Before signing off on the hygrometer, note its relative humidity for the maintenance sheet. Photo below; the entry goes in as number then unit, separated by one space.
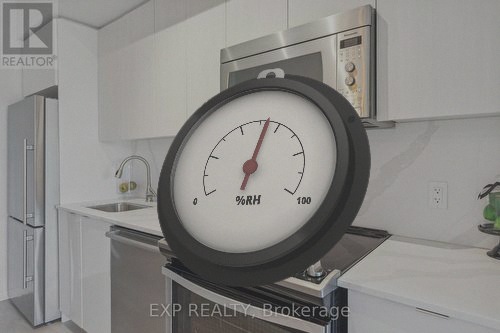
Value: 55 %
